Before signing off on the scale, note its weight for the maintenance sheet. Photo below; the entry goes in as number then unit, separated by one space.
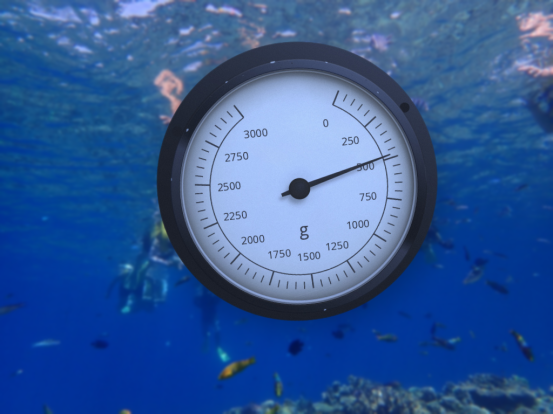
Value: 475 g
